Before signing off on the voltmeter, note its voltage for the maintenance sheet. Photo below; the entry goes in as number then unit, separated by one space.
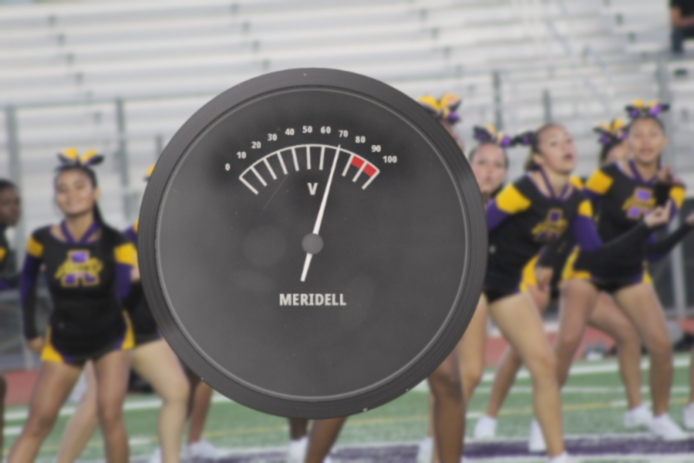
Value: 70 V
